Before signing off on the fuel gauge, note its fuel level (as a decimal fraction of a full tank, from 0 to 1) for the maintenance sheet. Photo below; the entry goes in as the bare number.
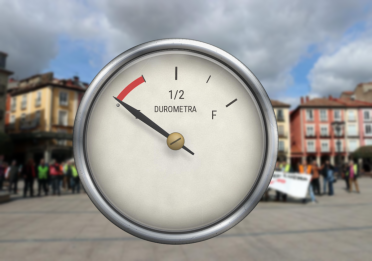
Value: 0
